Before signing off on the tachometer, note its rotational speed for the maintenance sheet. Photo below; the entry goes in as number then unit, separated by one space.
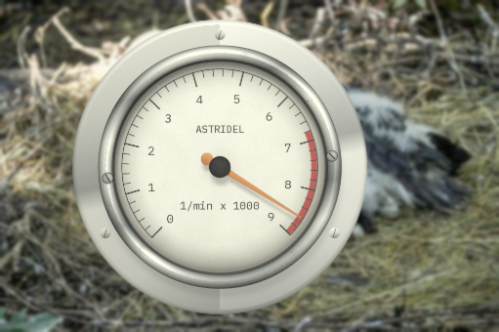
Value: 8600 rpm
